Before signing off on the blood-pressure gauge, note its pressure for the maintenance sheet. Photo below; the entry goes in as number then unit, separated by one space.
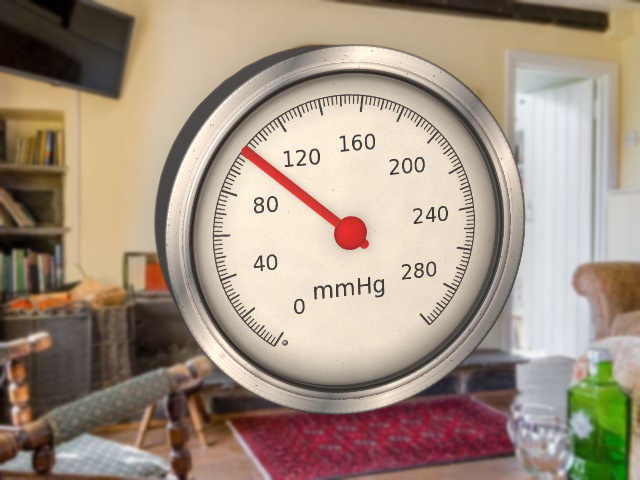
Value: 100 mmHg
